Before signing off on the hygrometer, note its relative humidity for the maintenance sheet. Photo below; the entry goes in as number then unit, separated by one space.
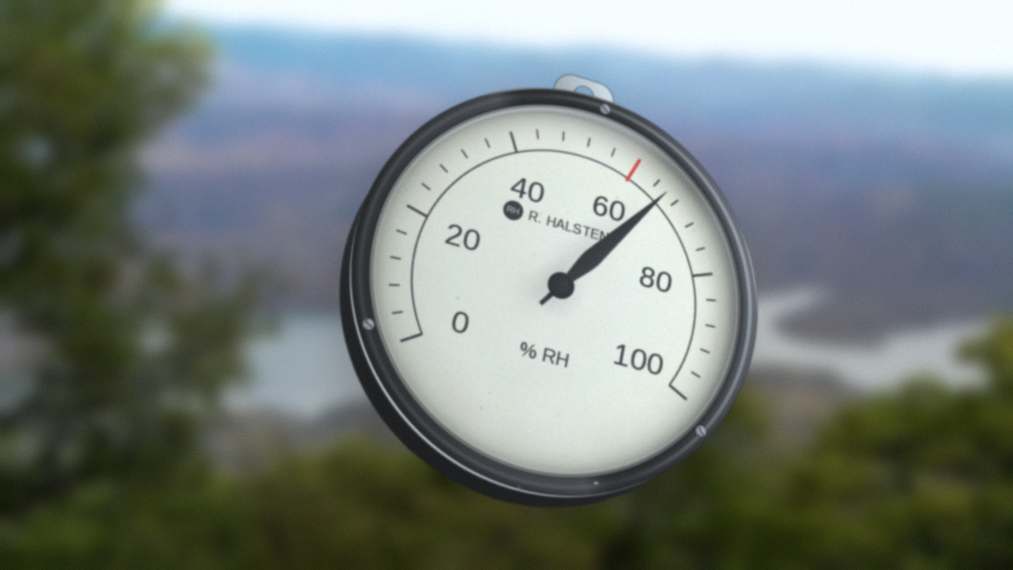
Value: 66 %
